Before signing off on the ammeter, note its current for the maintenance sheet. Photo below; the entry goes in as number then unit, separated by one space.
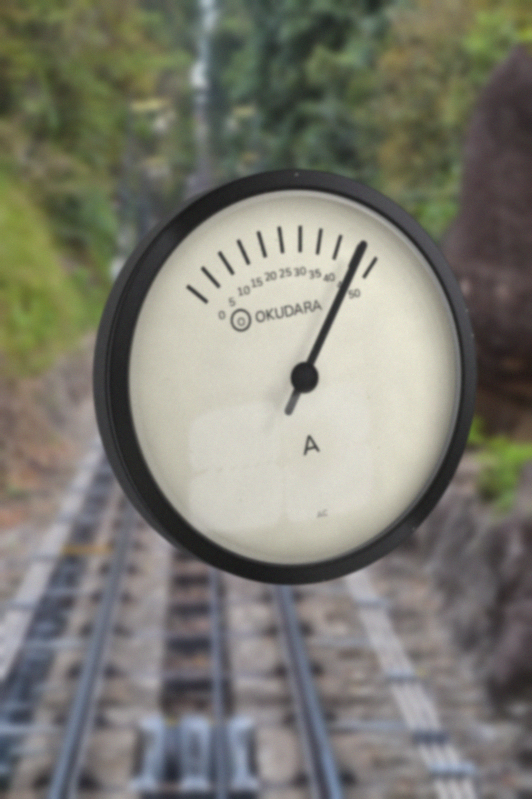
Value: 45 A
